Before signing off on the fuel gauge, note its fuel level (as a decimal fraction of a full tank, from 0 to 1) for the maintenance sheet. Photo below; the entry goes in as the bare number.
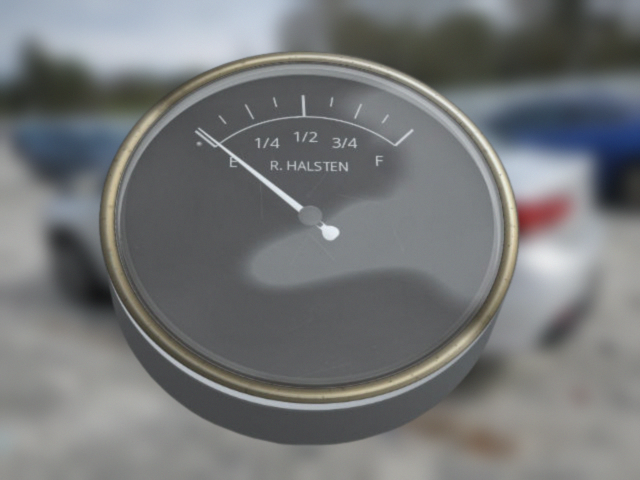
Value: 0
